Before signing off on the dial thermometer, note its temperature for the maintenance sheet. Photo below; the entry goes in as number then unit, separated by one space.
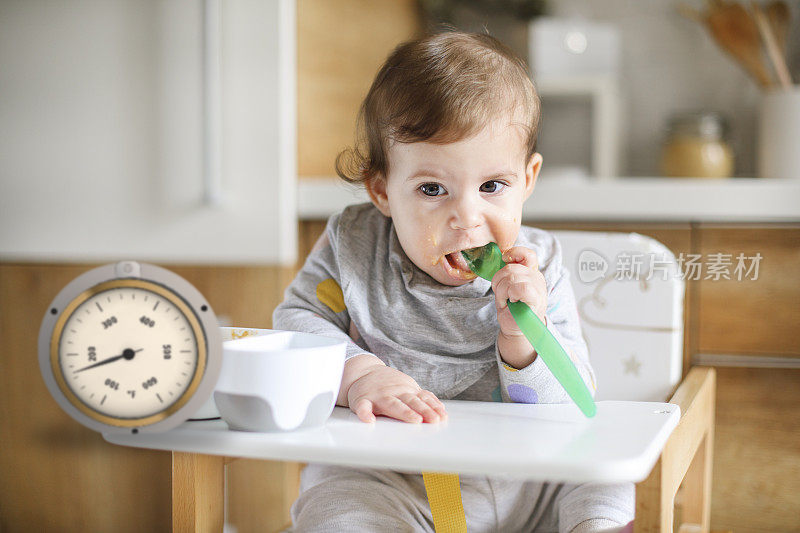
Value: 170 °F
